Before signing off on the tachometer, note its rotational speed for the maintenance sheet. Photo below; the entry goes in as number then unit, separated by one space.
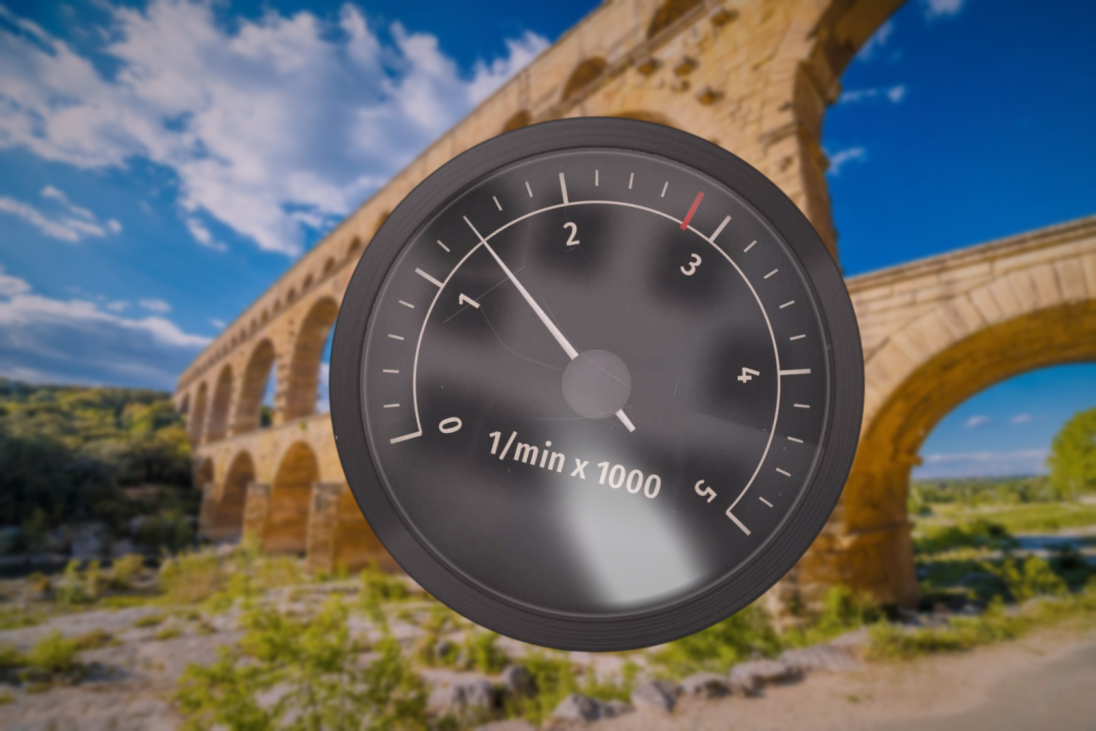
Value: 1400 rpm
